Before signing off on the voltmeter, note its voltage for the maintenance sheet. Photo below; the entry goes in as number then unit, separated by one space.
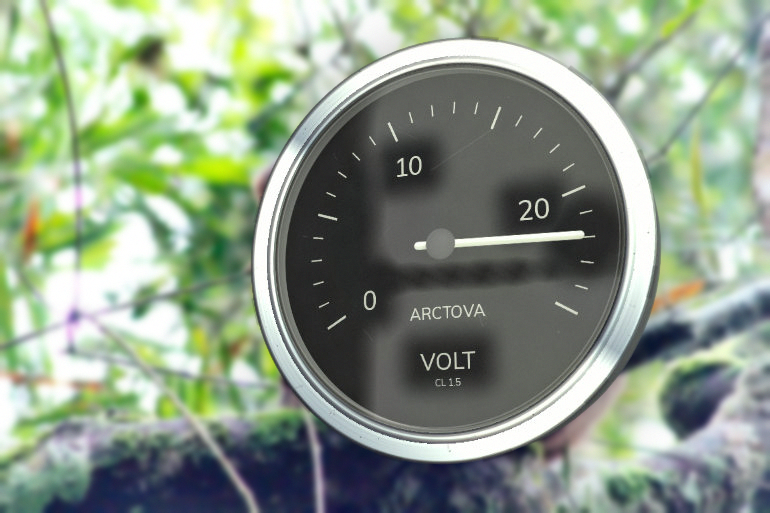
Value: 22 V
